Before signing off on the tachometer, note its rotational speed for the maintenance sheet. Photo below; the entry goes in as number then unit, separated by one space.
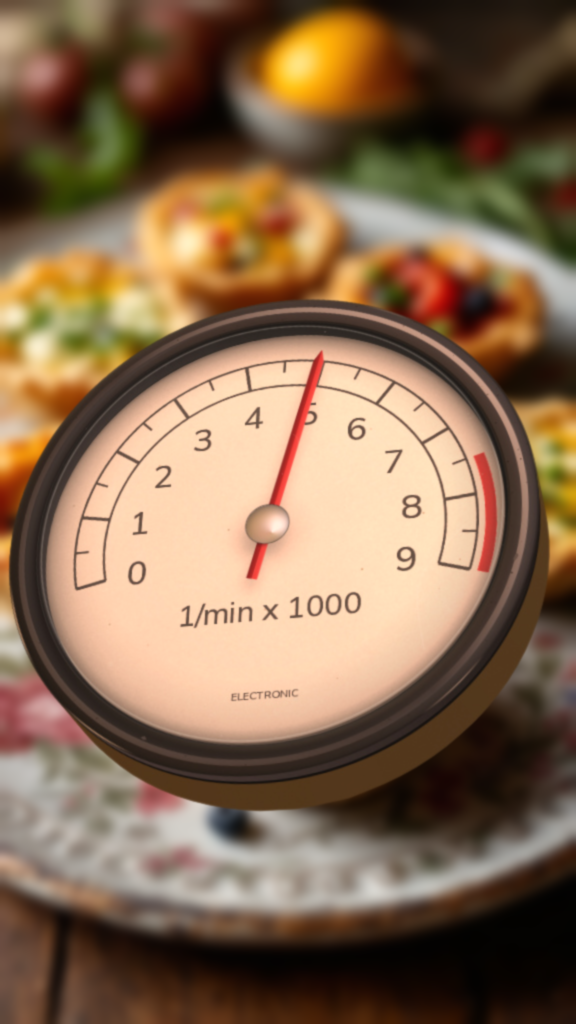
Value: 5000 rpm
